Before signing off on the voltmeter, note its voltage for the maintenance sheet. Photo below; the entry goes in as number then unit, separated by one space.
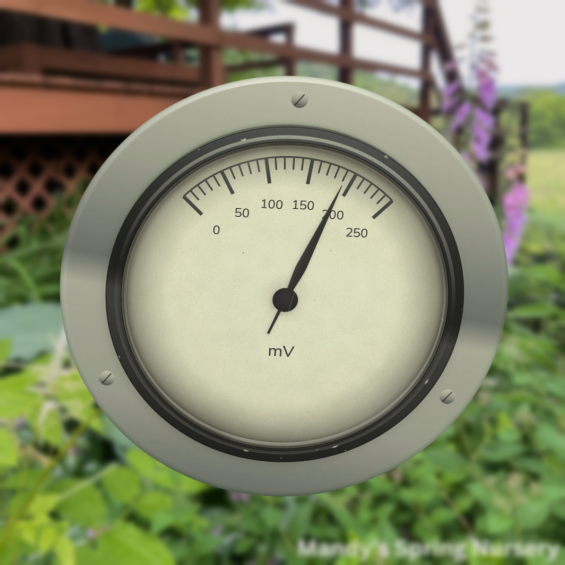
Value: 190 mV
